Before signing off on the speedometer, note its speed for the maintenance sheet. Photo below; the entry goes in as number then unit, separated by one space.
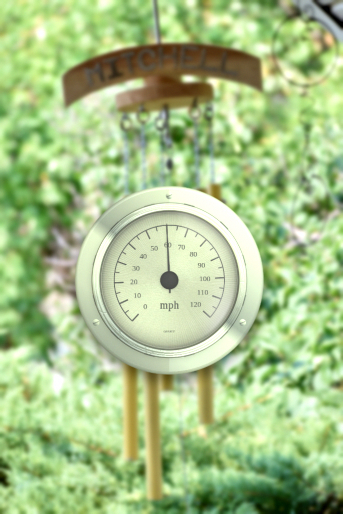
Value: 60 mph
